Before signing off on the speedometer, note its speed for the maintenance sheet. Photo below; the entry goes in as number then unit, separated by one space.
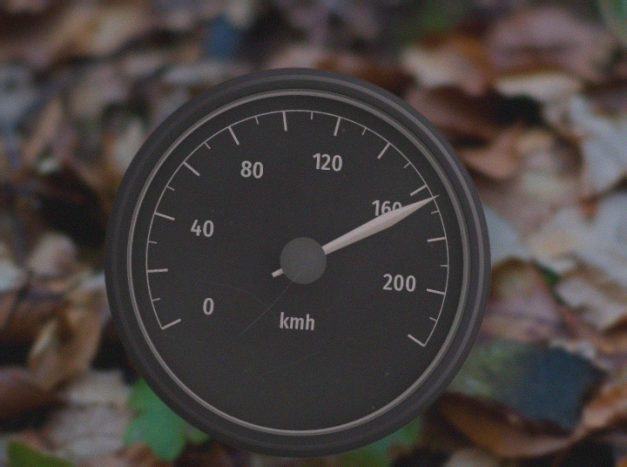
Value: 165 km/h
